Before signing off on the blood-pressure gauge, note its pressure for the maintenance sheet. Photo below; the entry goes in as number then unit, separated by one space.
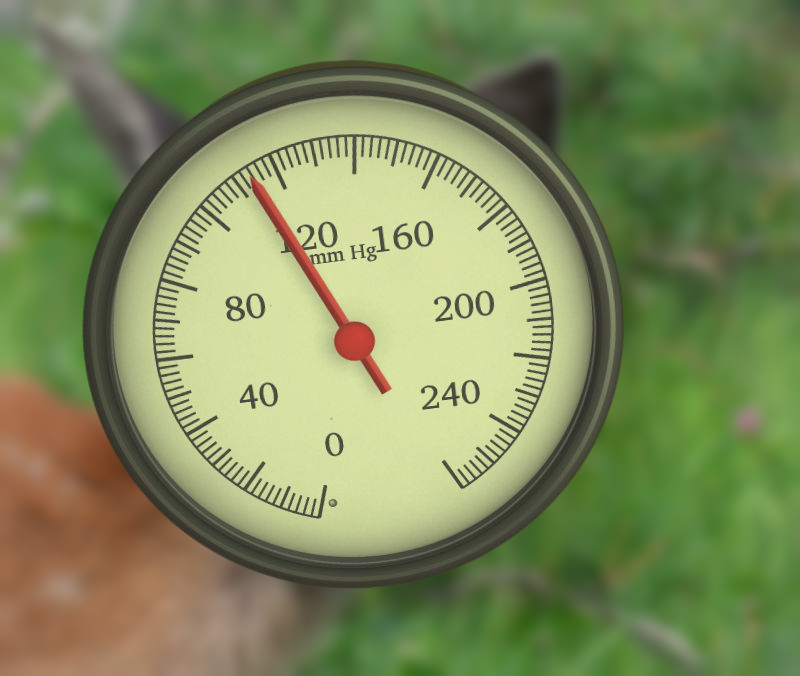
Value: 114 mmHg
